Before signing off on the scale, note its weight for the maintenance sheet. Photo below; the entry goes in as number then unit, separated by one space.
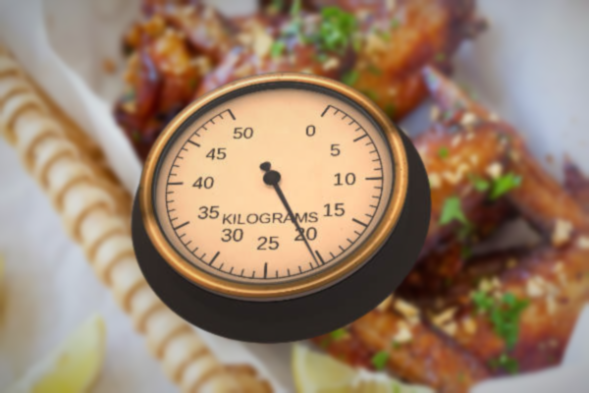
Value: 20.5 kg
